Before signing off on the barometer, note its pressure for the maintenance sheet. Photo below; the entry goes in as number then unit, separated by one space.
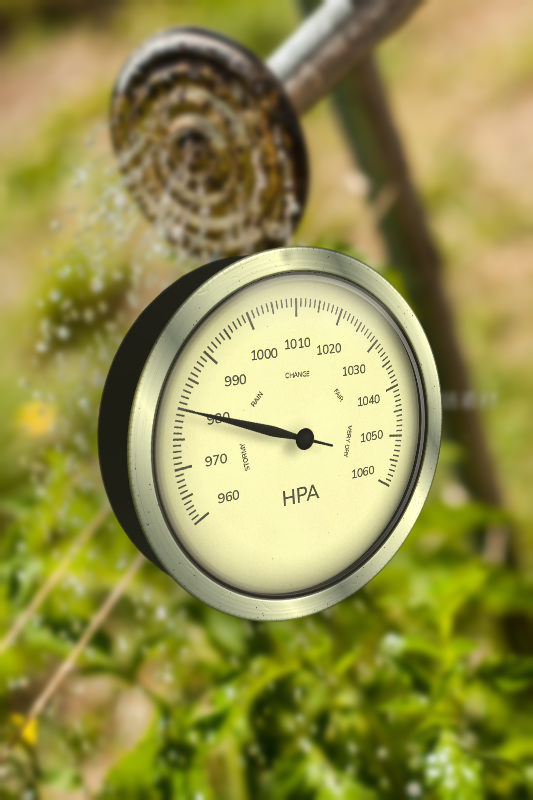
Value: 980 hPa
